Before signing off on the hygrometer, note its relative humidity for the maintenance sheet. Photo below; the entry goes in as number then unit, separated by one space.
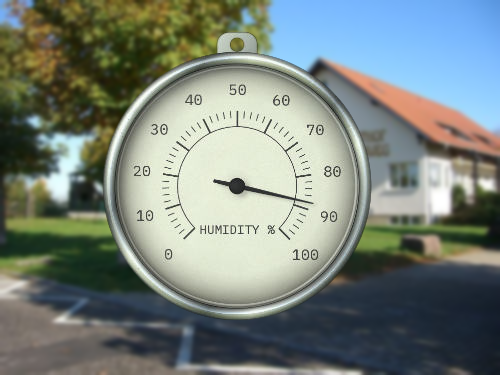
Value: 88 %
